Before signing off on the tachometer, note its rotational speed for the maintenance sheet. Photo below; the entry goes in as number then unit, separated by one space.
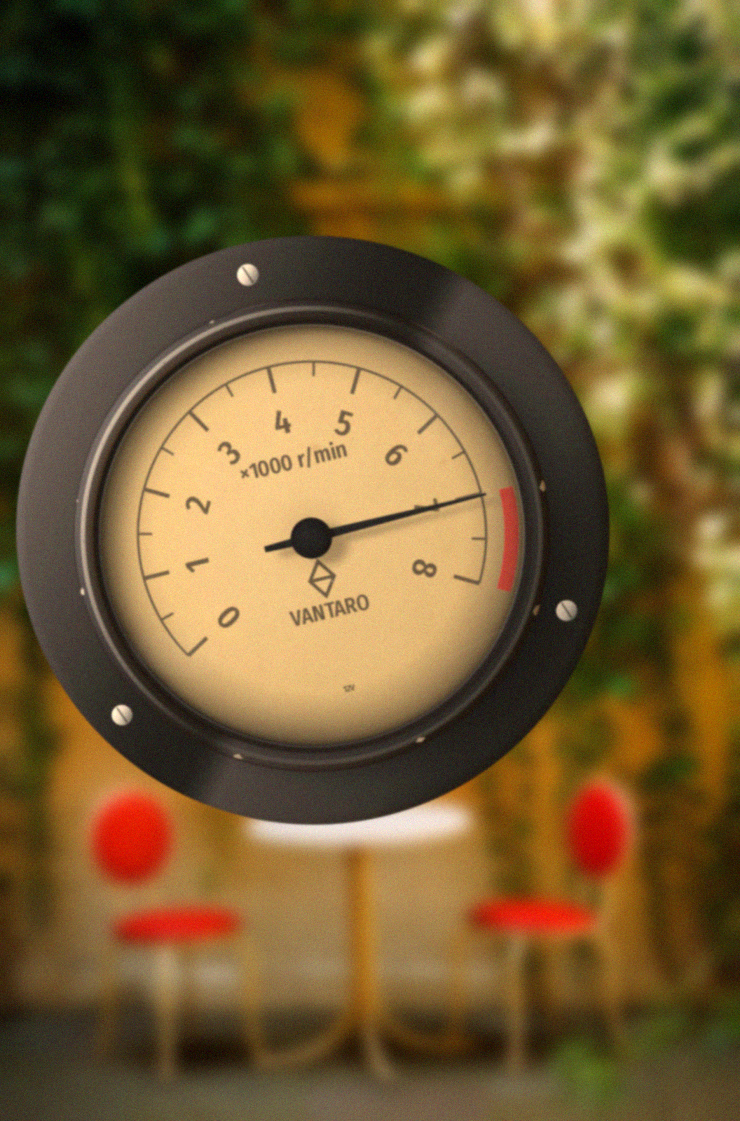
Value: 7000 rpm
